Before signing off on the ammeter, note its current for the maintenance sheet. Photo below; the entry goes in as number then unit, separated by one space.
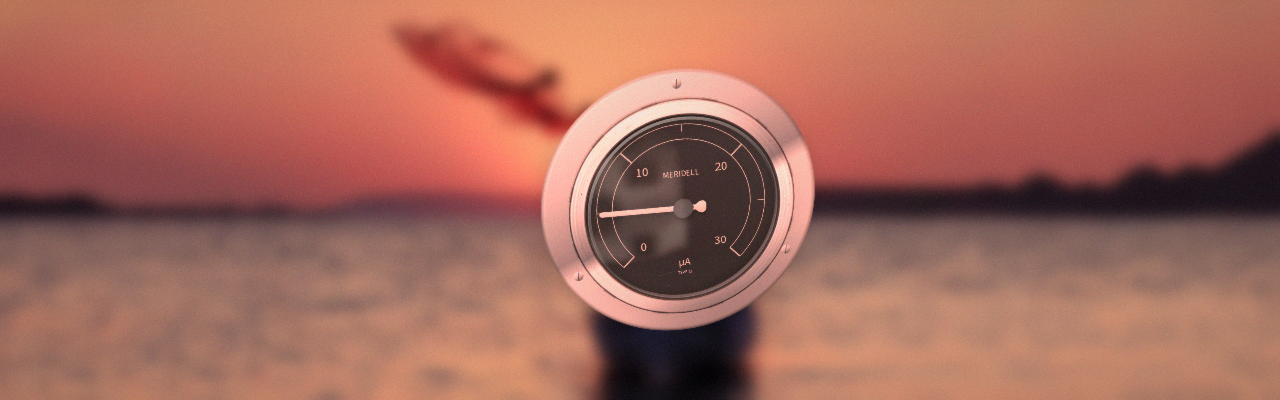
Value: 5 µA
